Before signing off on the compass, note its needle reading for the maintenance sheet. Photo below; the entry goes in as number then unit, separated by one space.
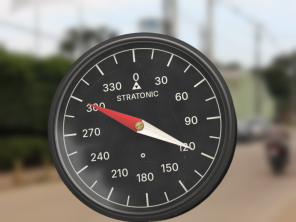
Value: 300 °
